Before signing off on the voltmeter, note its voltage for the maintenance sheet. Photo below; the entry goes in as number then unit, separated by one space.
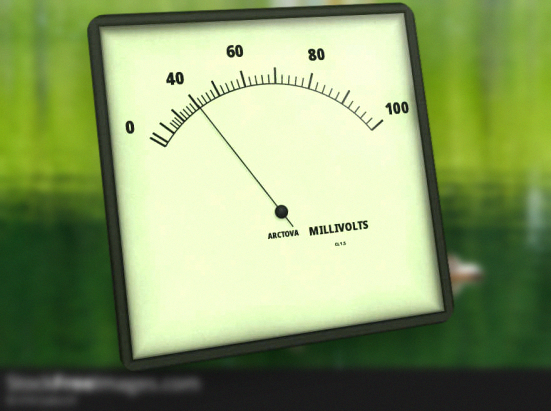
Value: 40 mV
